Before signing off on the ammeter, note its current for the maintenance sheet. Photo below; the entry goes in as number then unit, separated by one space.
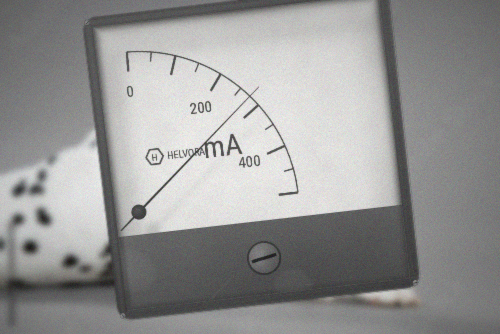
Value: 275 mA
